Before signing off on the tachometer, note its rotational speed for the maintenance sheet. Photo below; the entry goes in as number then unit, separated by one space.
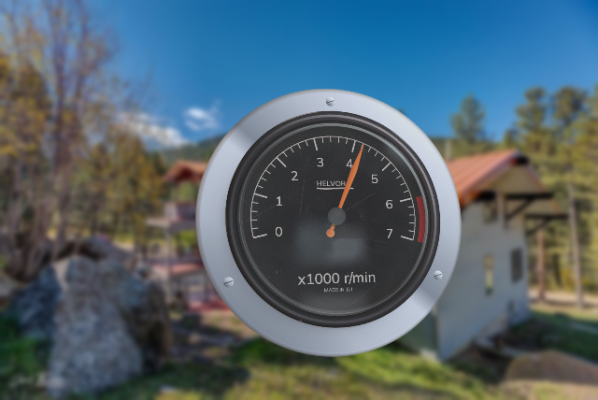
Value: 4200 rpm
